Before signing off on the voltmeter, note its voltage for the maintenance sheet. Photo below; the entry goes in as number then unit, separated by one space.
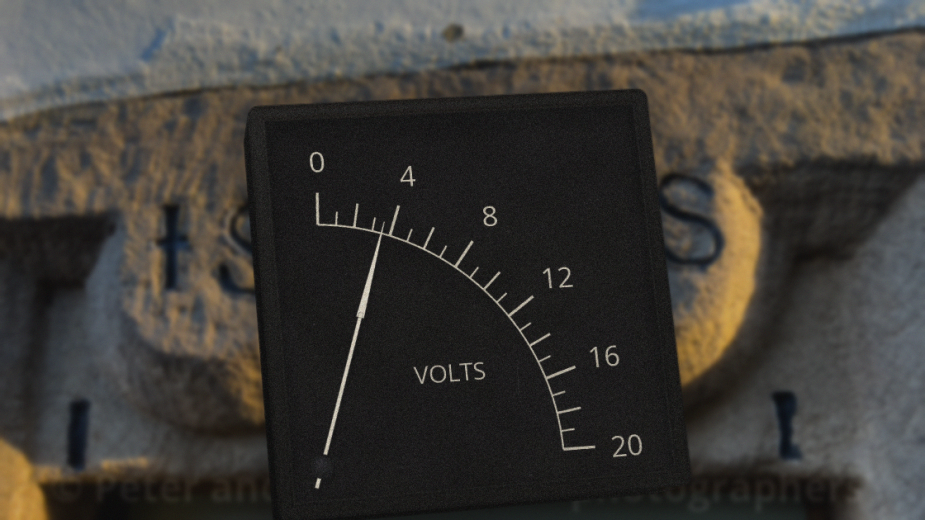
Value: 3.5 V
